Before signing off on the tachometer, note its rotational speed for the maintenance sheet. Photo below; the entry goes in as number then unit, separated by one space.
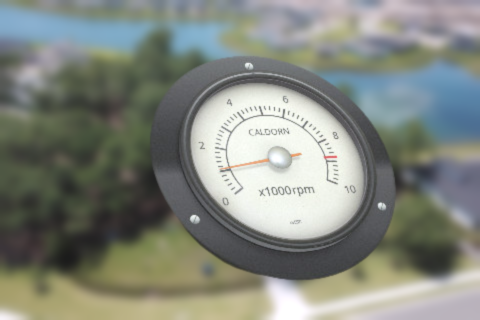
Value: 1000 rpm
